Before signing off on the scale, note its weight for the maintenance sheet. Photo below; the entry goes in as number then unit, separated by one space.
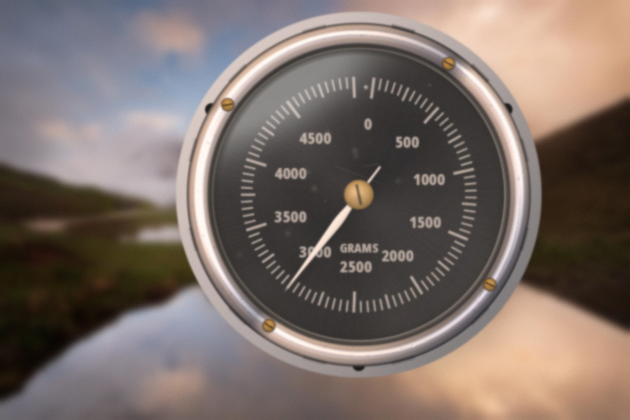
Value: 3000 g
